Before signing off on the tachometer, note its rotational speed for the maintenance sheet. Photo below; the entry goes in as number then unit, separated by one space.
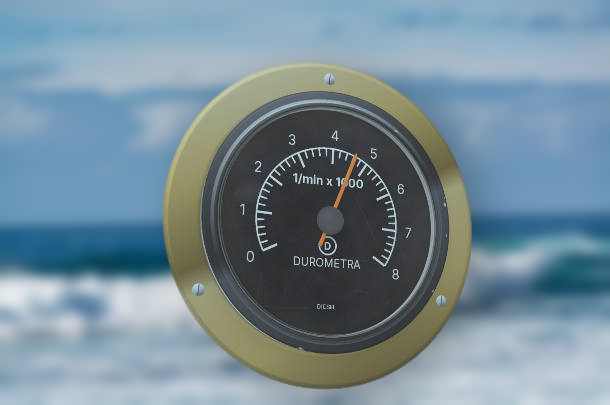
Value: 4600 rpm
